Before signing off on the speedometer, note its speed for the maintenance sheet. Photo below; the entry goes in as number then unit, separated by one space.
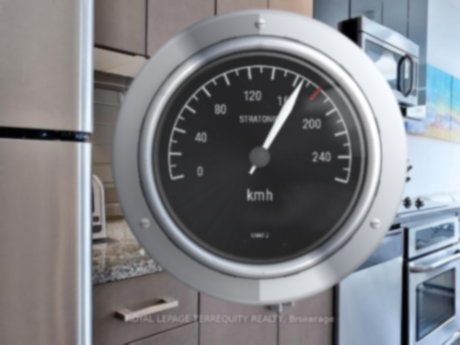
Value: 165 km/h
